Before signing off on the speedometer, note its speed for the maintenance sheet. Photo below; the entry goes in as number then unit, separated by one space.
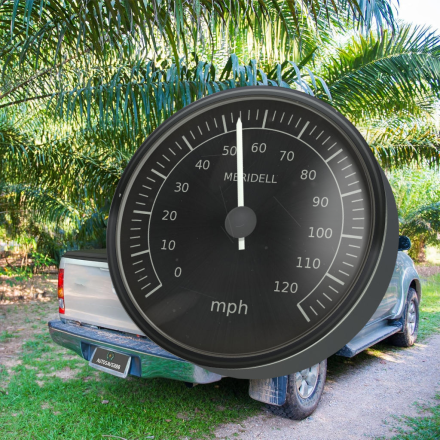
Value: 54 mph
